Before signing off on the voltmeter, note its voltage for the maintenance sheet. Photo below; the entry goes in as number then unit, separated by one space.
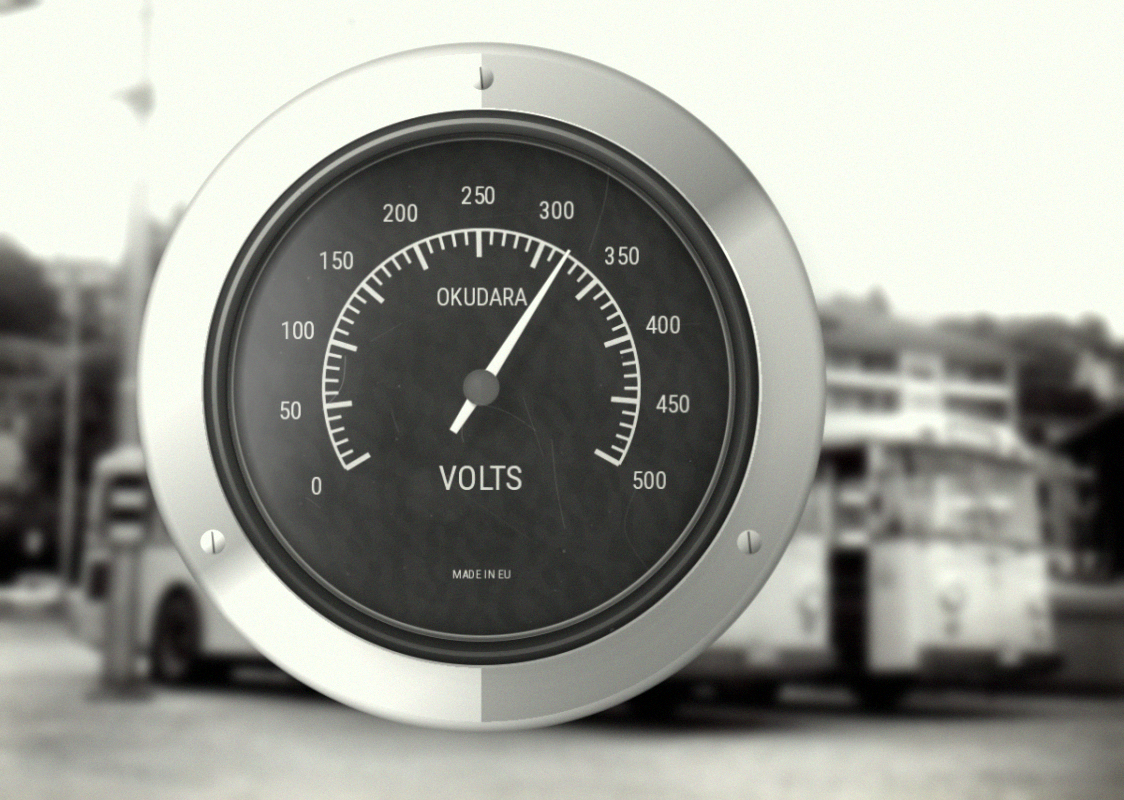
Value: 320 V
